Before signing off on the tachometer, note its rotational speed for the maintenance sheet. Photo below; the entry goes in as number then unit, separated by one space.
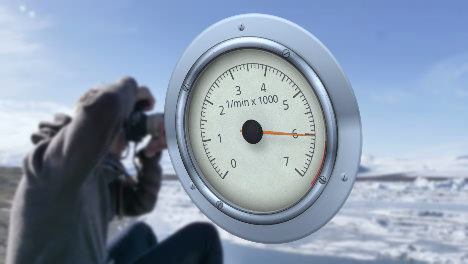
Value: 6000 rpm
